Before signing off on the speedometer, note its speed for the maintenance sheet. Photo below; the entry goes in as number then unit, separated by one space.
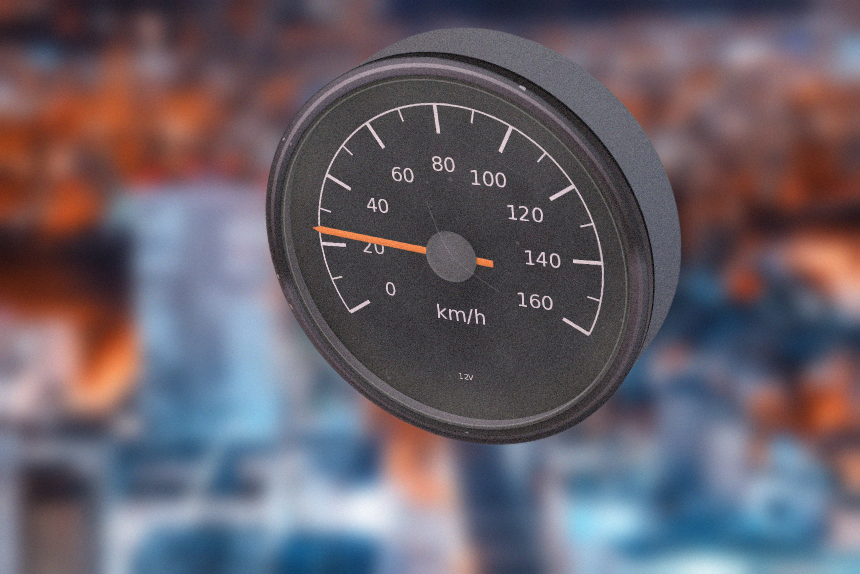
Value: 25 km/h
